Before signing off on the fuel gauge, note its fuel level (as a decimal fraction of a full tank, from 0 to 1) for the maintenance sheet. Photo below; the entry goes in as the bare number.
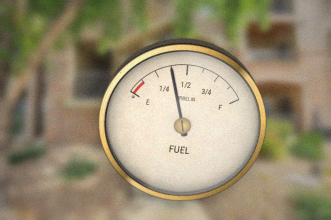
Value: 0.375
